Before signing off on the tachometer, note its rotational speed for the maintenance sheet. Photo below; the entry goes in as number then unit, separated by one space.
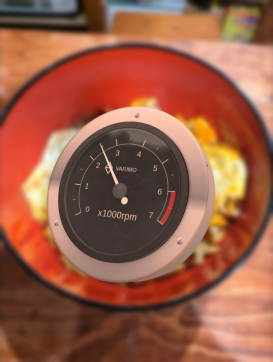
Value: 2500 rpm
